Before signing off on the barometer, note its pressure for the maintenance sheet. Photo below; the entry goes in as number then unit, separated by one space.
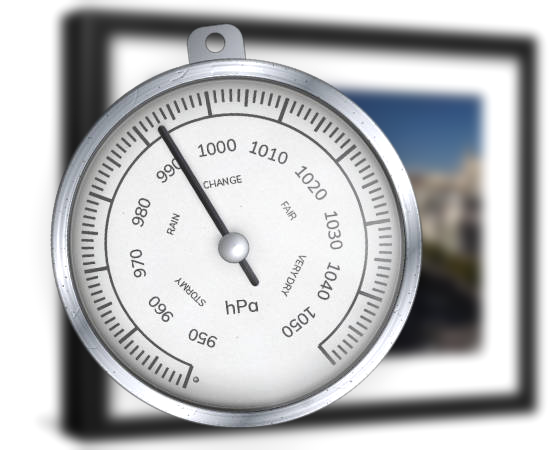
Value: 993 hPa
